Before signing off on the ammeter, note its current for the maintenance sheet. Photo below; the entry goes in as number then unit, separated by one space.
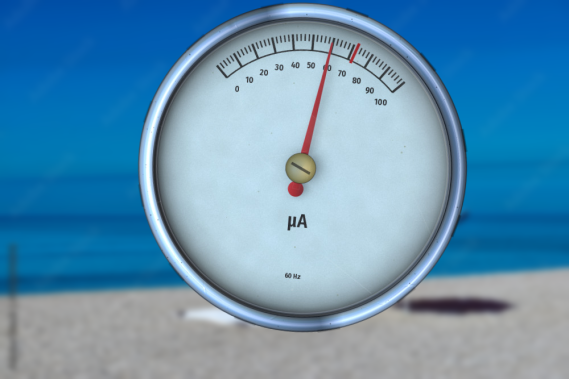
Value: 60 µA
